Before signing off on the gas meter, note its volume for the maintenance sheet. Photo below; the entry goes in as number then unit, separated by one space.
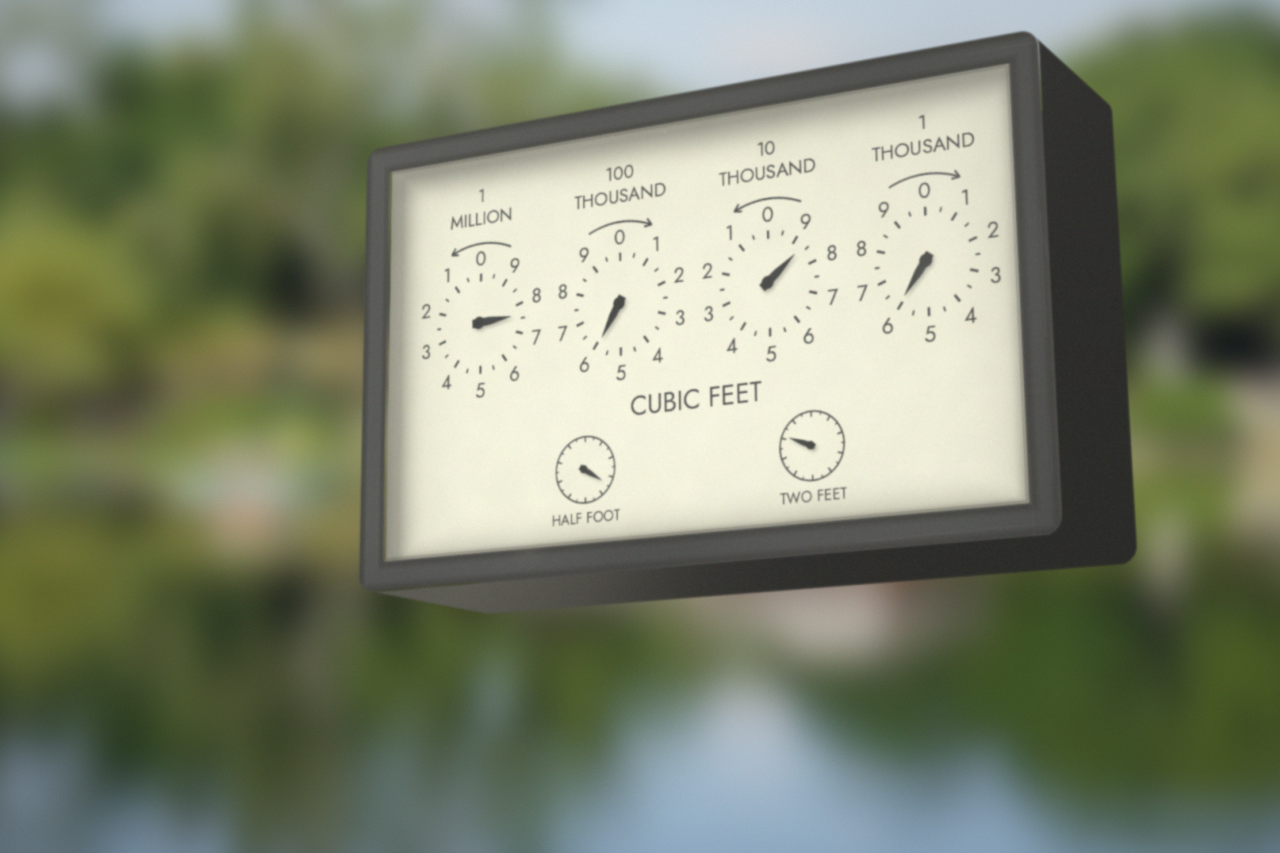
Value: 758600 ft³
